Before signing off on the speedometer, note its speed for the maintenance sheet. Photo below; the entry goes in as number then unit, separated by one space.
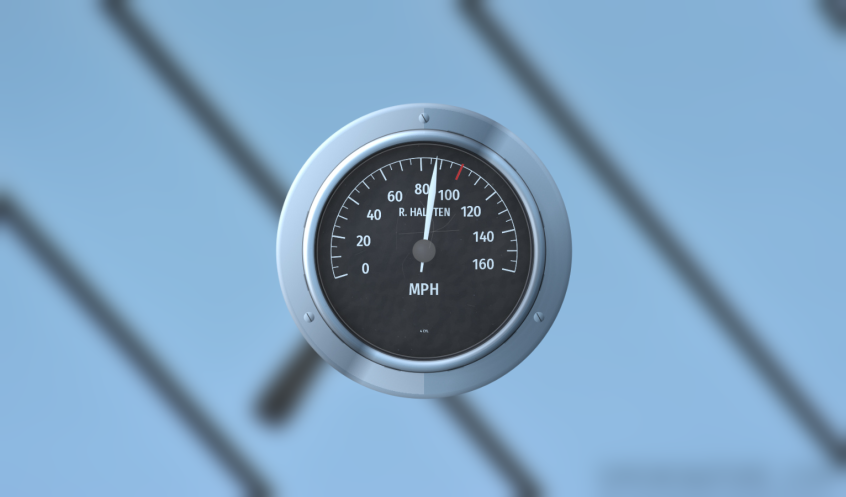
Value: 87.5 mph
